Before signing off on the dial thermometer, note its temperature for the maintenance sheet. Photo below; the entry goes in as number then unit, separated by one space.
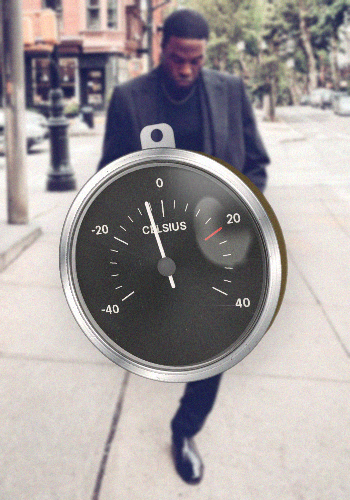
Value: -4 °C
